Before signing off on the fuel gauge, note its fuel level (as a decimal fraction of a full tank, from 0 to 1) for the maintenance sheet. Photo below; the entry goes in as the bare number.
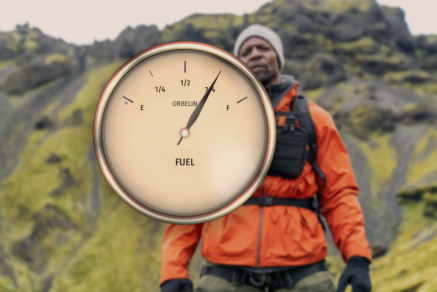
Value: 0.75
